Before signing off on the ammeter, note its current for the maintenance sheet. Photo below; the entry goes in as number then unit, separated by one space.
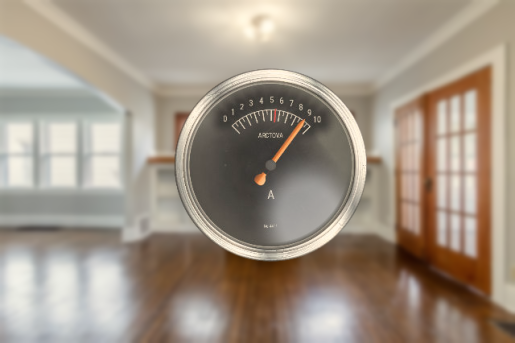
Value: 9 A
